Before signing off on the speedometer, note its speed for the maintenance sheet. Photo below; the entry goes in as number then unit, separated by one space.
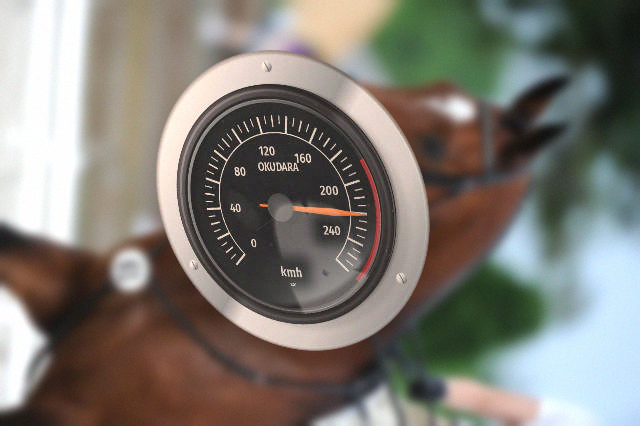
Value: 220 km/h
